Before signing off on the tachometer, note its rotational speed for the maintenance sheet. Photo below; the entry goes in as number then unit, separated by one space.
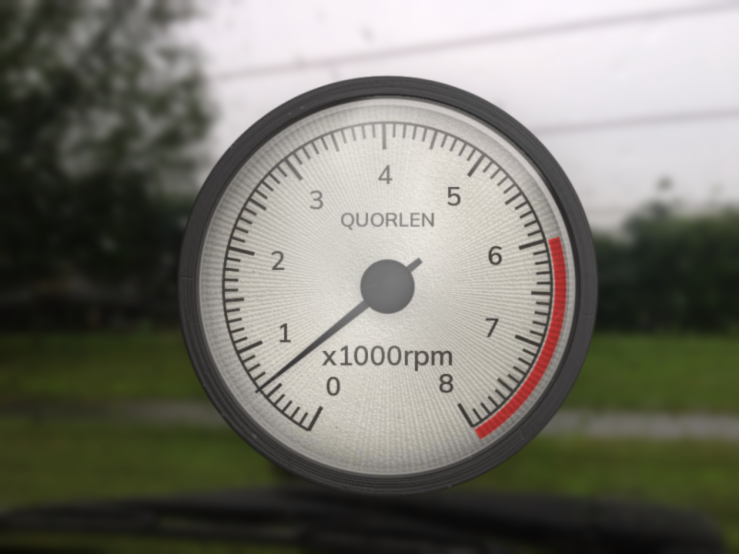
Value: 600 rpm
